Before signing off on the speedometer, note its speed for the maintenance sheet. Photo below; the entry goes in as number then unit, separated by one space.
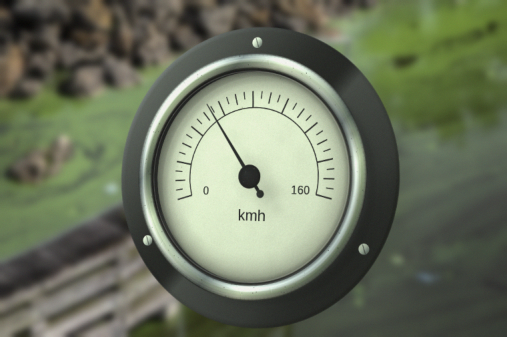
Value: 55 km/h
